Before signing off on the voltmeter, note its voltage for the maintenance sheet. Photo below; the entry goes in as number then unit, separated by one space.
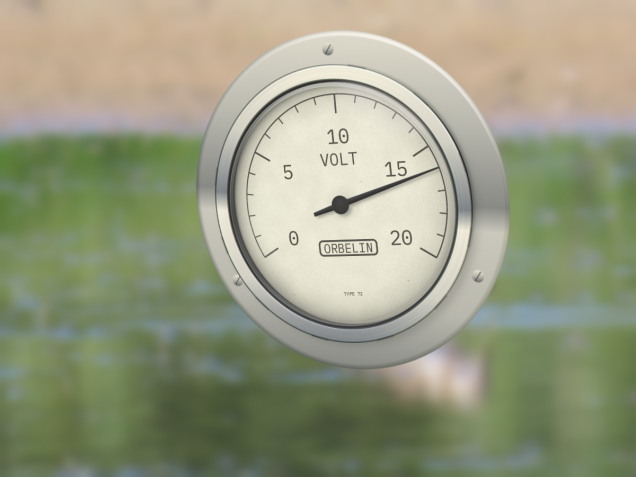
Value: 16 V
